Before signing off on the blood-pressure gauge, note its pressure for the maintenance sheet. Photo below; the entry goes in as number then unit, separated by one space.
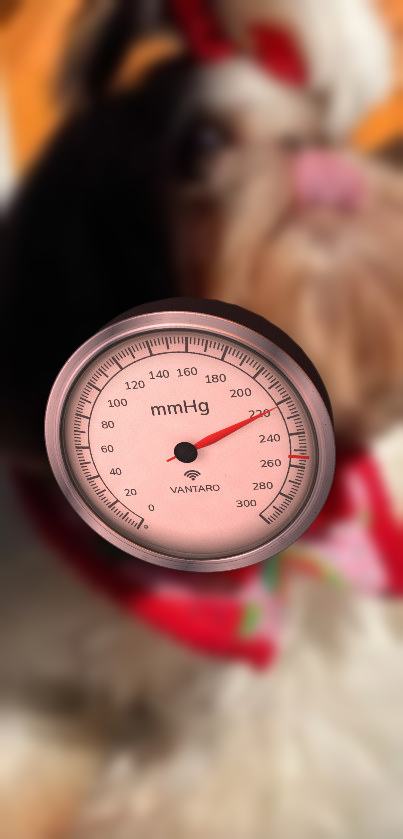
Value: 220 mmHg
